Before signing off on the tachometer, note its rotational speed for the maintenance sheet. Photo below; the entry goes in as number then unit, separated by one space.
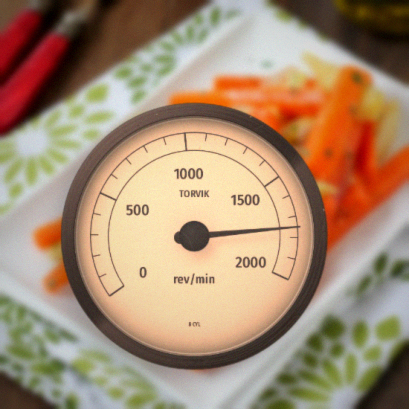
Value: 1750 rpm
